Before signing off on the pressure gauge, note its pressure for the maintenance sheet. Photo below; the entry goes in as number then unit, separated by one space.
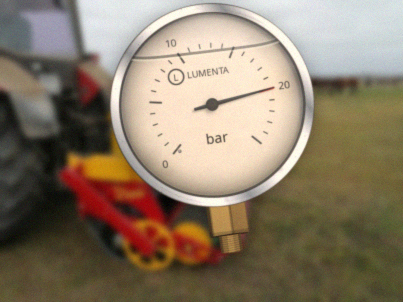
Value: 20 bar
